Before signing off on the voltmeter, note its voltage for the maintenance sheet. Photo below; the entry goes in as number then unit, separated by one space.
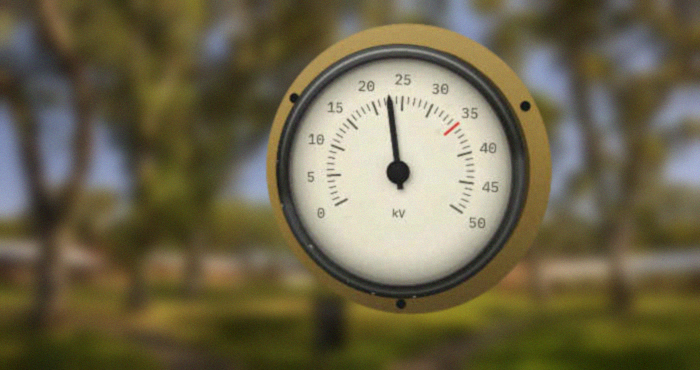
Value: 23 kV
